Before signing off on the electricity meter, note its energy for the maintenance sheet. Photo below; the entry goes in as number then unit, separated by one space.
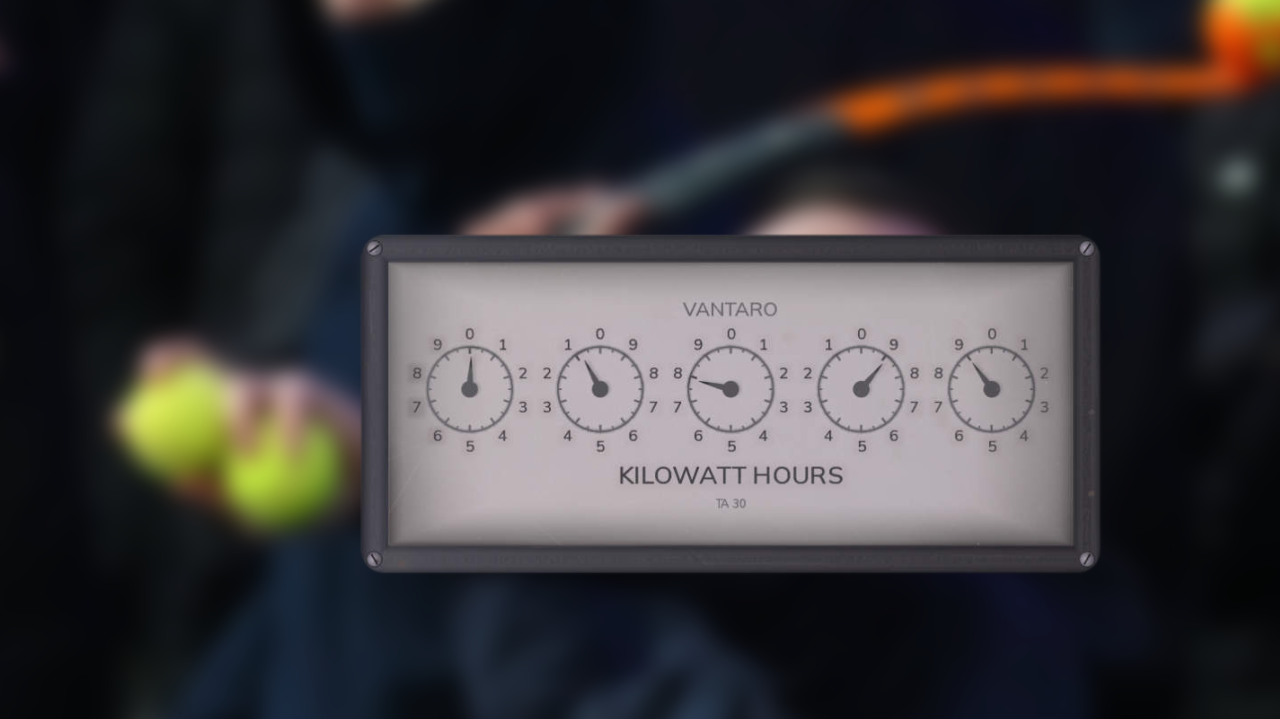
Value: 789 kWh
